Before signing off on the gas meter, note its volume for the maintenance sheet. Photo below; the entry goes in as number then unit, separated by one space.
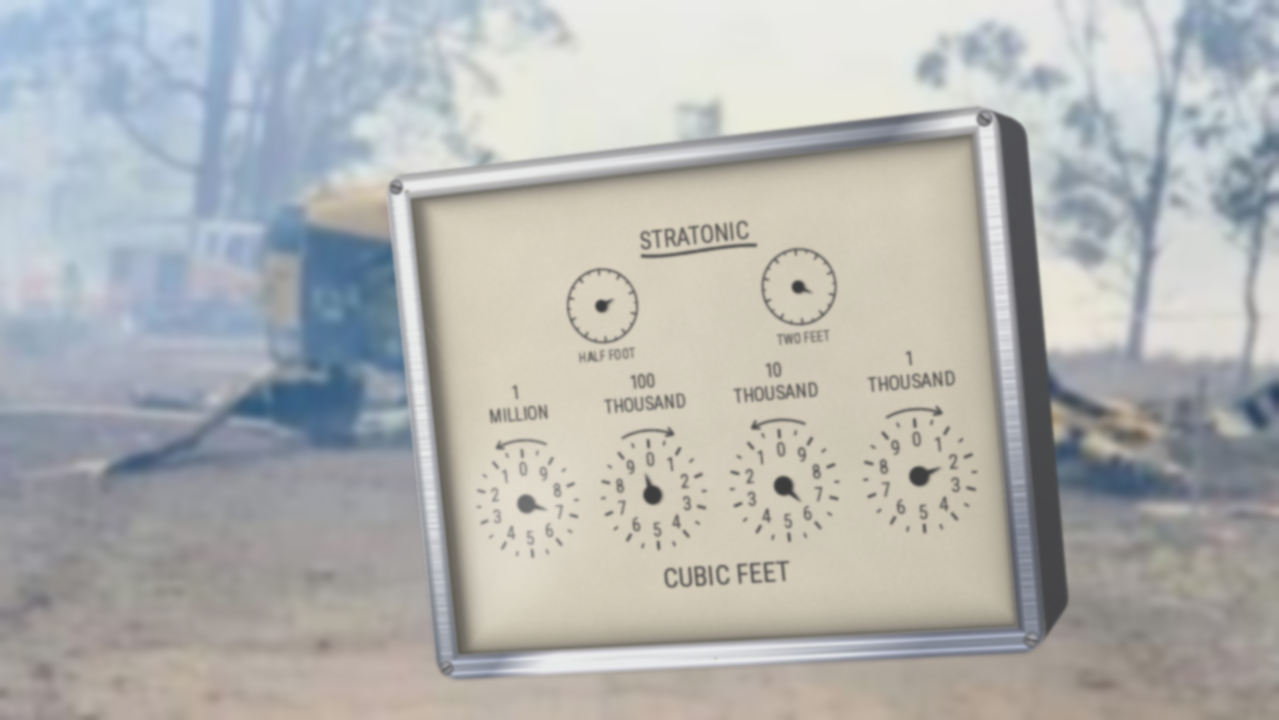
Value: 696200 ft³
